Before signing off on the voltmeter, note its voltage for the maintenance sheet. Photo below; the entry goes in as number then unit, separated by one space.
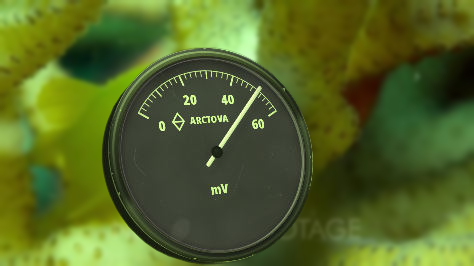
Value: 50 mV
